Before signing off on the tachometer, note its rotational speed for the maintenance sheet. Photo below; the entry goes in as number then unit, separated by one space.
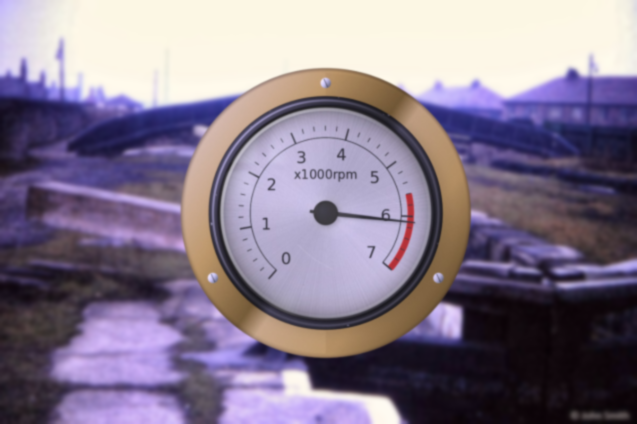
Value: 6100 rpm
